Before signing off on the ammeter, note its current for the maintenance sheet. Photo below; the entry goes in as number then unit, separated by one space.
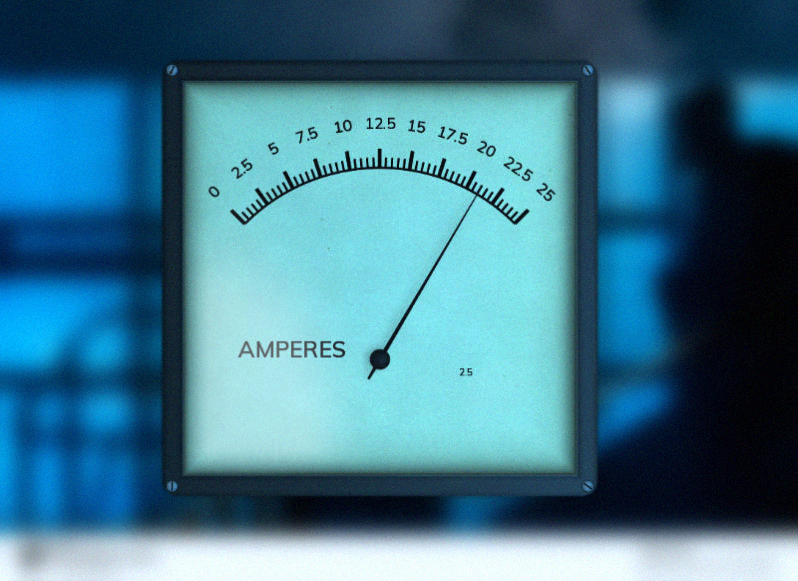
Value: 21 A
